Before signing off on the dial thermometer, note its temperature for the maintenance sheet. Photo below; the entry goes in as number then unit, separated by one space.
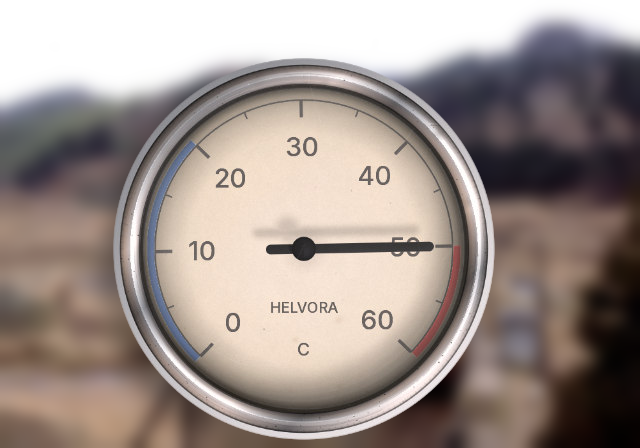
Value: 50 °C
